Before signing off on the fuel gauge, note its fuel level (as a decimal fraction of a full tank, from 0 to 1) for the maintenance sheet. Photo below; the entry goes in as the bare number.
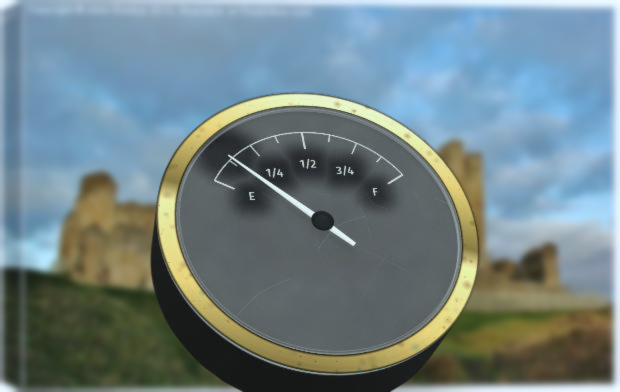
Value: 0.125
